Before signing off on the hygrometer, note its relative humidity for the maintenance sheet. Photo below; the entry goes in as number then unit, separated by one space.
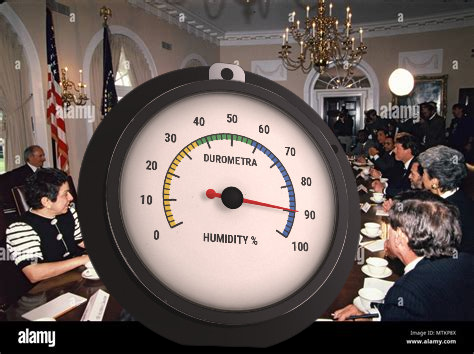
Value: 90 %
